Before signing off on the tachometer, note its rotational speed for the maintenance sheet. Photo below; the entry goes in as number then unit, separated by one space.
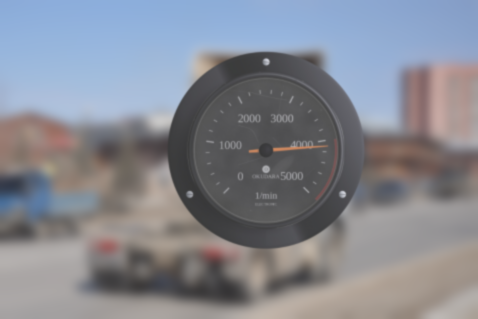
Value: 4100 rpm
